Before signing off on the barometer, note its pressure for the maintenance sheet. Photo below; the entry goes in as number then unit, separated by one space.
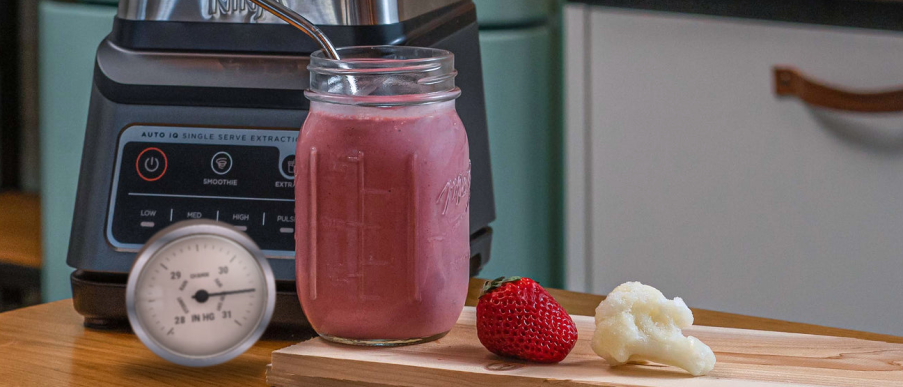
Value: 30.5 inHg
